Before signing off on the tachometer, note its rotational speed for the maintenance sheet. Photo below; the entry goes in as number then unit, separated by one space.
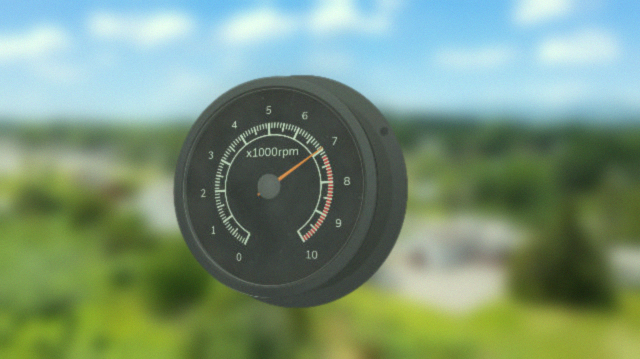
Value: 7000 rpm
